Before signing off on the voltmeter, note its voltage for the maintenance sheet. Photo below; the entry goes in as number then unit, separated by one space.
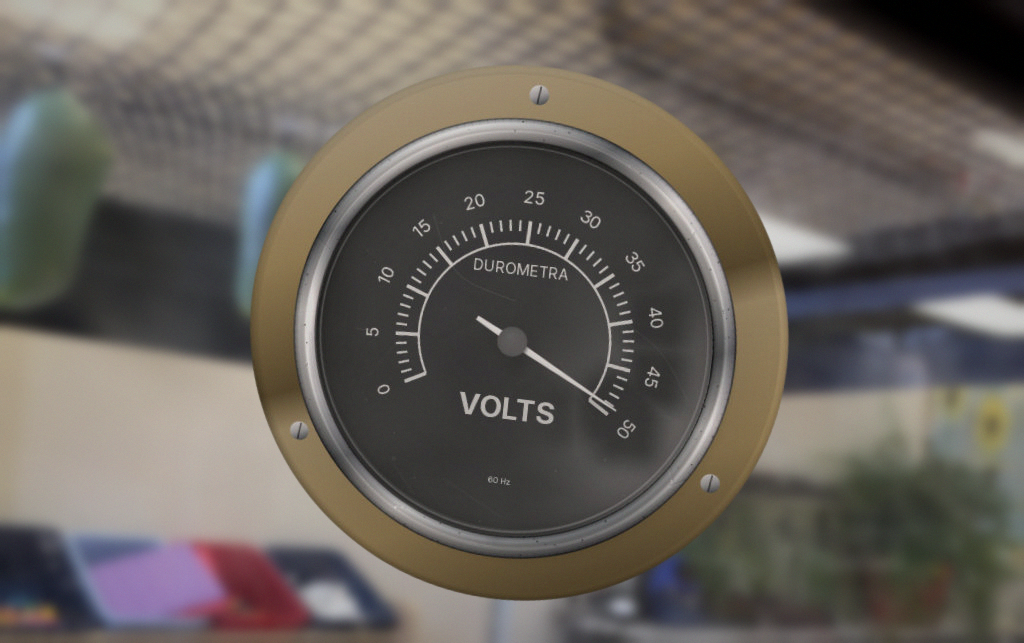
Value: 49 V
